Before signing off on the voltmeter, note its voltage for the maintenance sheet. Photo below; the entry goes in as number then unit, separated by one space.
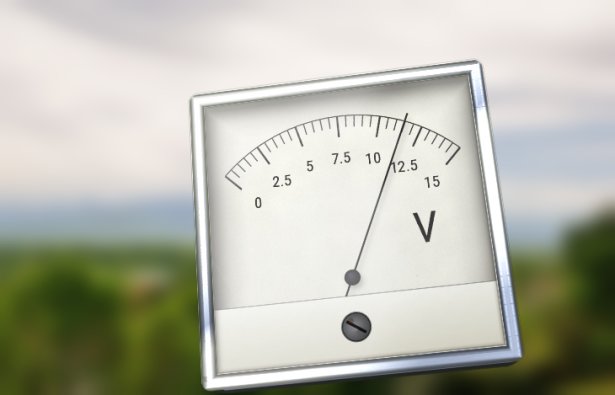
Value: 11.5 V
